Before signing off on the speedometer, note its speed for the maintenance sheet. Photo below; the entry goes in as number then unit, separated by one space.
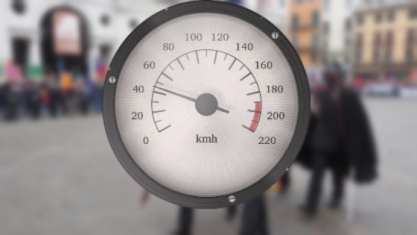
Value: 45 km/h
